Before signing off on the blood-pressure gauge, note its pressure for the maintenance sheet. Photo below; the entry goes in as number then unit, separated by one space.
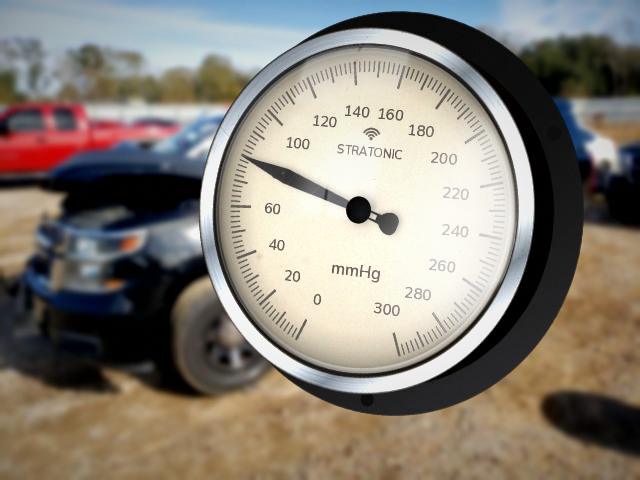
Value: 80 mmHg
